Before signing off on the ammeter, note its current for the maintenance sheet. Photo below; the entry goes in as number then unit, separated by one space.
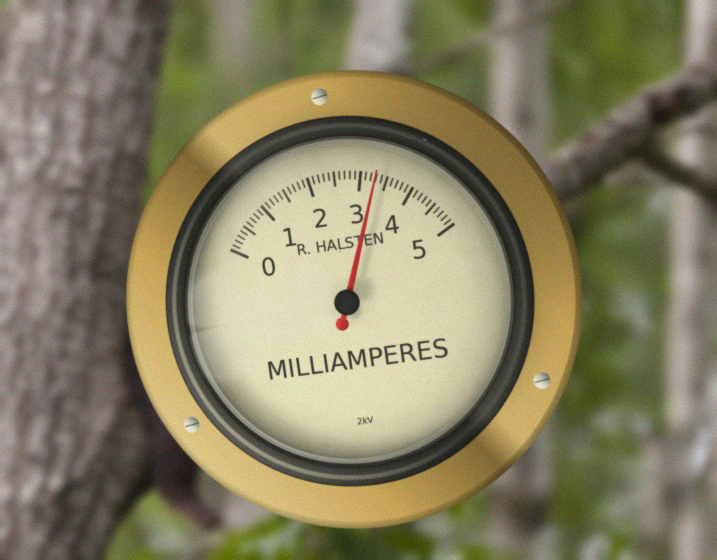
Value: 3.3 mA
